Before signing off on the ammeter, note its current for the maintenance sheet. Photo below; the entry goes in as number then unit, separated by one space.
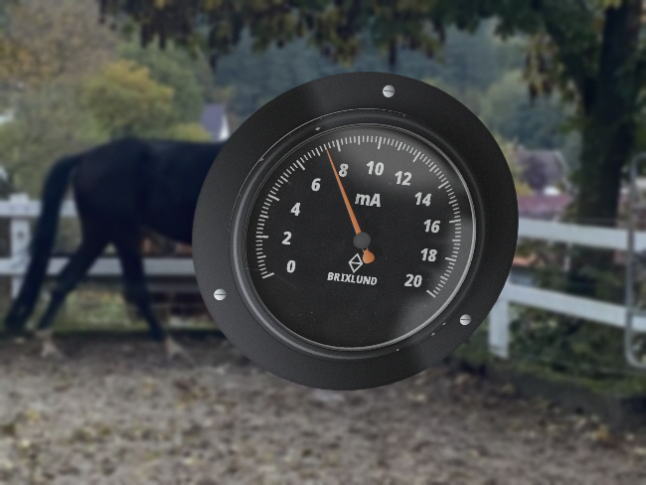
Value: 7.4 mA
